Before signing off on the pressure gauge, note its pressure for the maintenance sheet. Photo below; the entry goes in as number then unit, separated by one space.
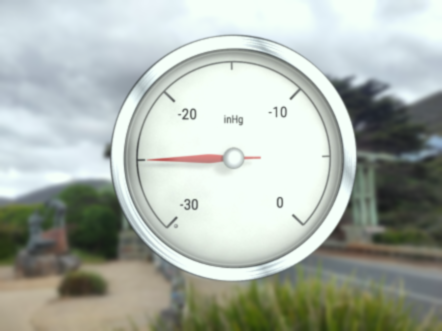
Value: -25 inHg
